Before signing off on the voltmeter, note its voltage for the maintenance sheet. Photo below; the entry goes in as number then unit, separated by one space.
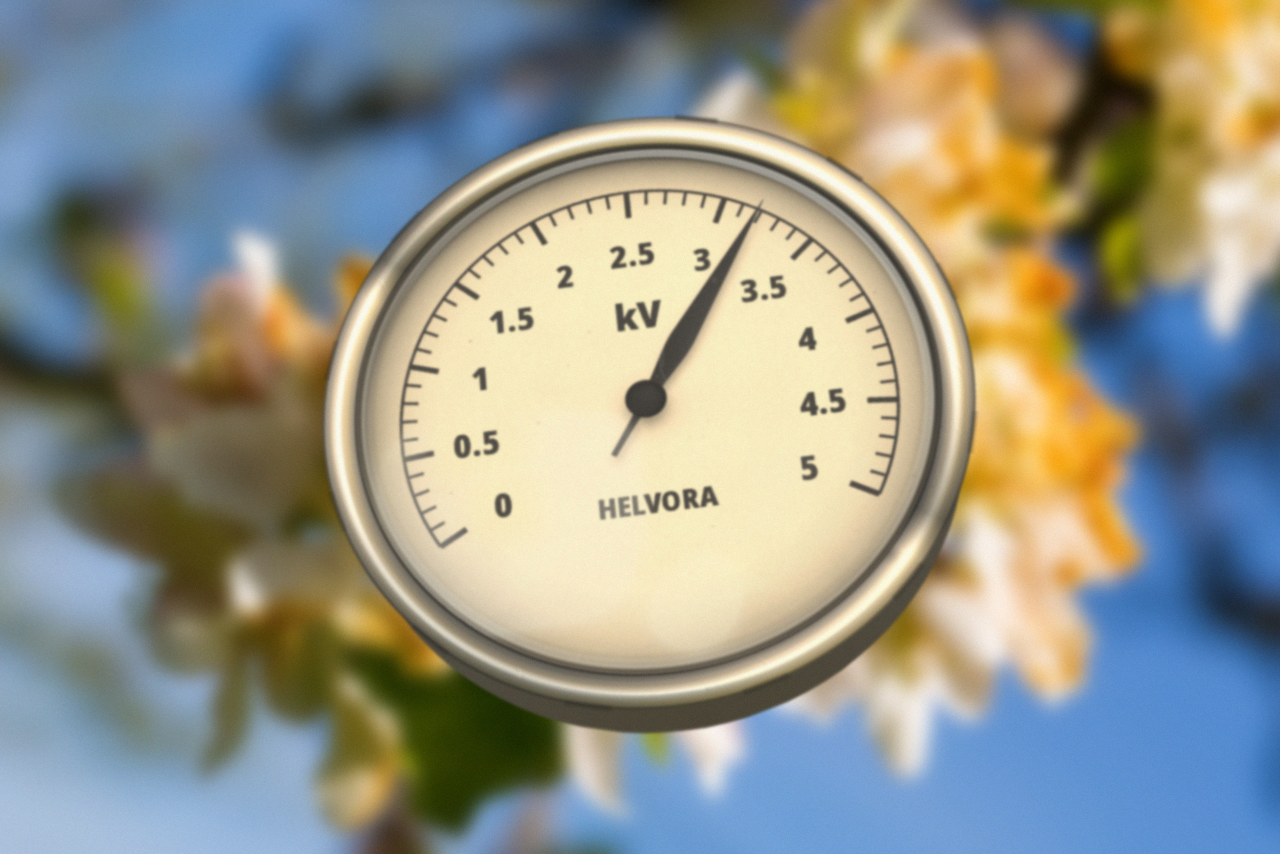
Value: 3.2 kV
